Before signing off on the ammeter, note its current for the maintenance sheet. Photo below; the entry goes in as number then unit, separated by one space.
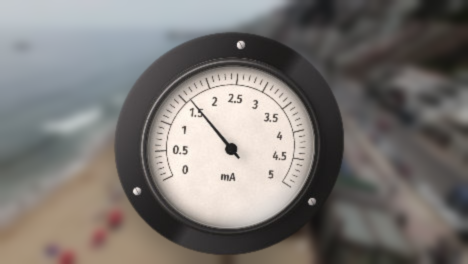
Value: 1.6 mA
